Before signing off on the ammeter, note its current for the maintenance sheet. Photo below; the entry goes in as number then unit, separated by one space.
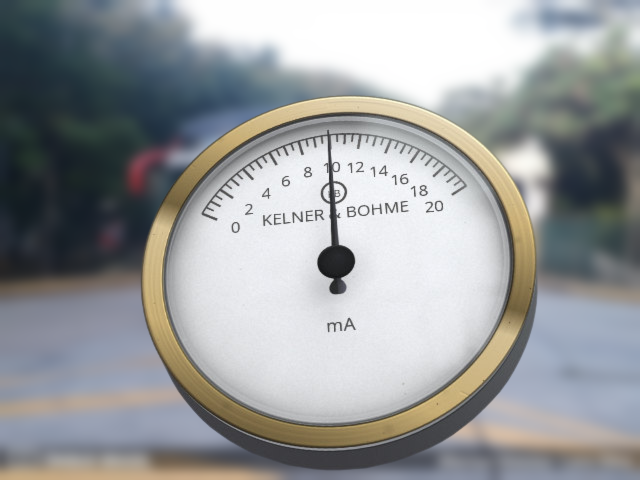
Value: 10 mA
